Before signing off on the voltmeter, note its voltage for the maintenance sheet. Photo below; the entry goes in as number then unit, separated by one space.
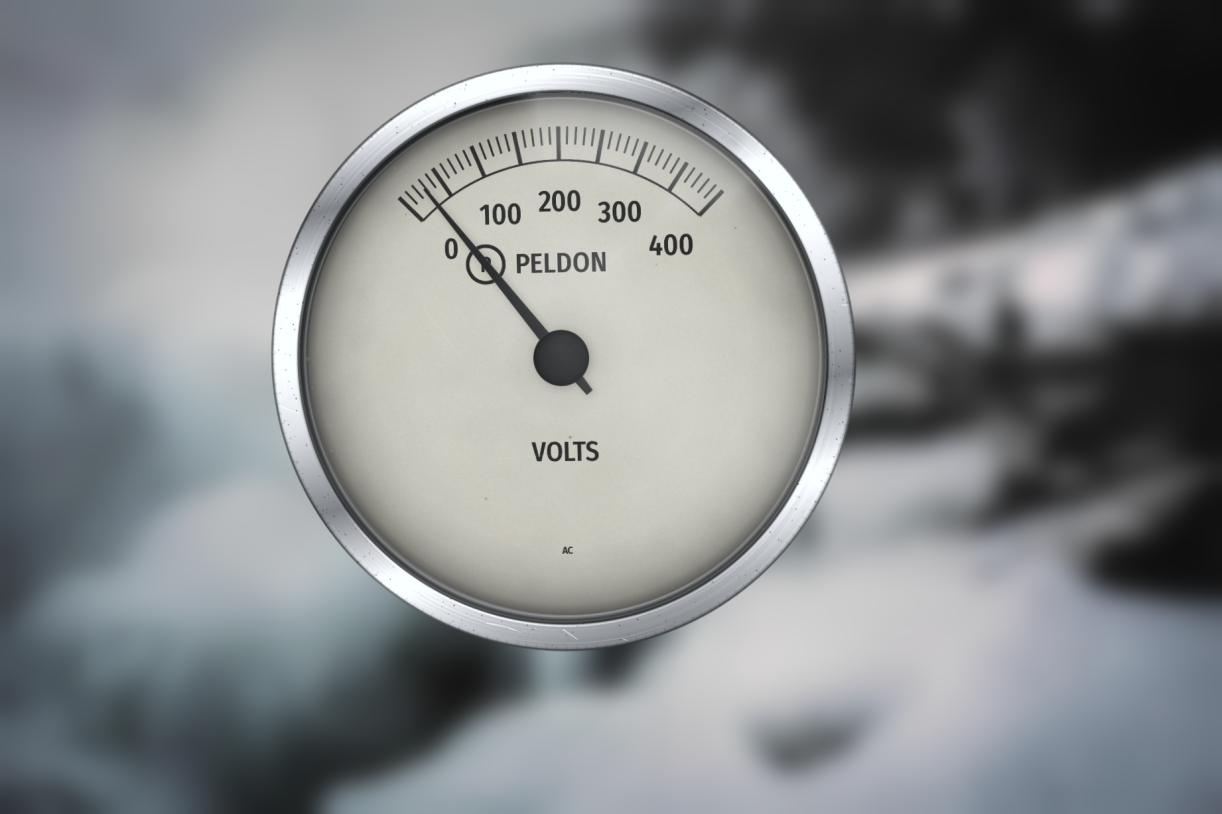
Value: 30 V
